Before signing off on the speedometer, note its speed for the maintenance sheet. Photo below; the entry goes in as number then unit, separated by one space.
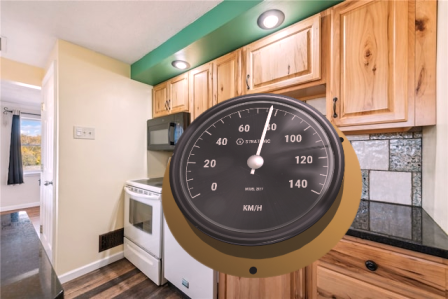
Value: 77.5 km/h
